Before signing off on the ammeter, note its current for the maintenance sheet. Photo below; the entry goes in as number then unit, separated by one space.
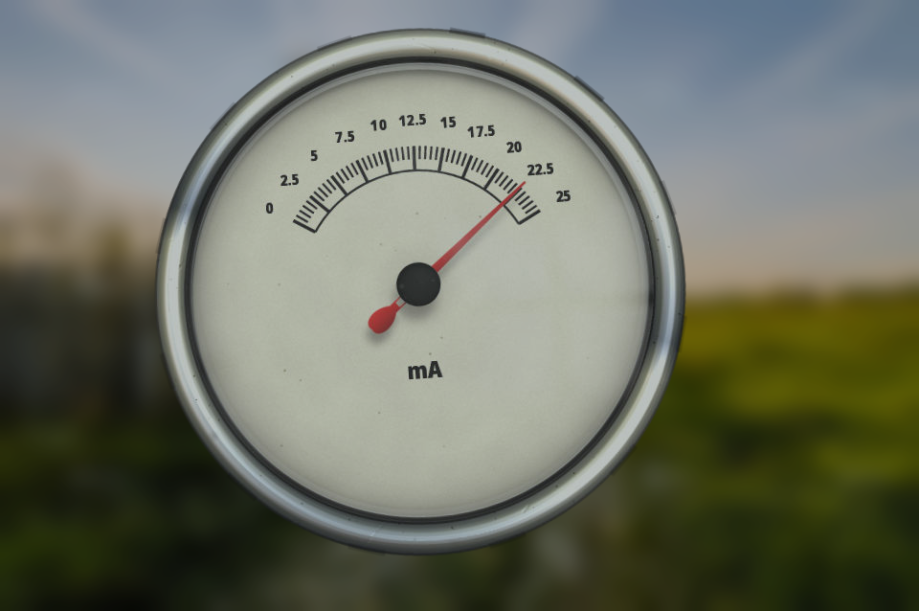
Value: 22.5 mA
